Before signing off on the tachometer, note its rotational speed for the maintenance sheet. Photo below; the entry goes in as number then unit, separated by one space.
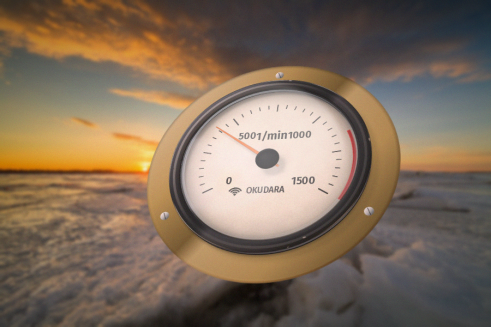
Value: 400 rpm
